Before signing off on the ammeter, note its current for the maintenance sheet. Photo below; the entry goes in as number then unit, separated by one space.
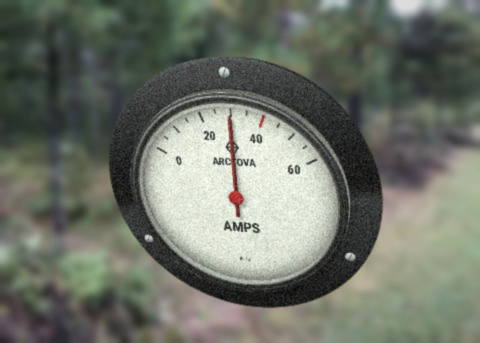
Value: 30 A
